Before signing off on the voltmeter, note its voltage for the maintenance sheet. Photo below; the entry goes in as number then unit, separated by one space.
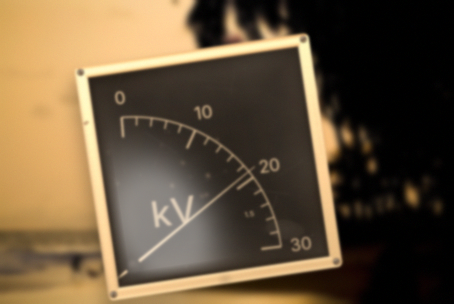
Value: 19 kV
